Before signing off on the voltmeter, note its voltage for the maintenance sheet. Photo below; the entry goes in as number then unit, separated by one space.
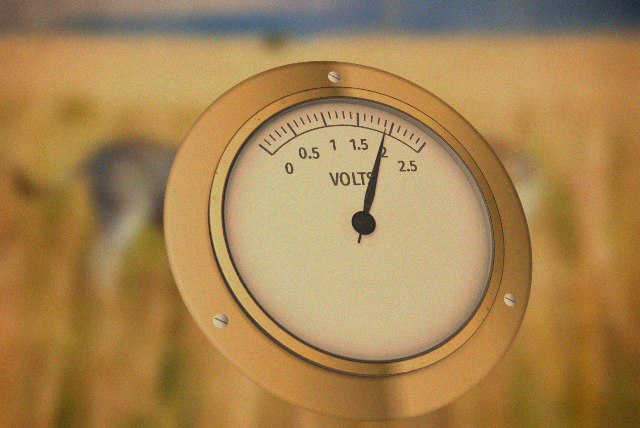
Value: 1.9 V
